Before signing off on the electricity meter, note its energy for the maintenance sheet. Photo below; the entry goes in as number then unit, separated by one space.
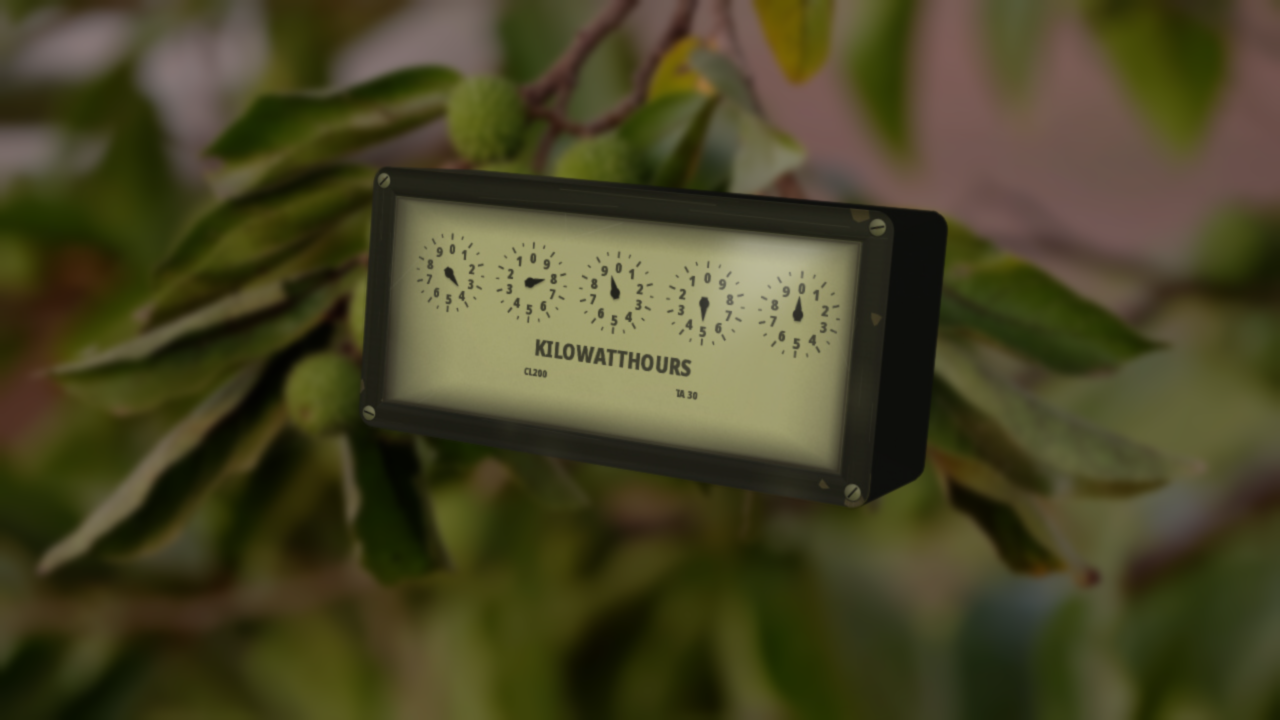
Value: 37950 kWh
